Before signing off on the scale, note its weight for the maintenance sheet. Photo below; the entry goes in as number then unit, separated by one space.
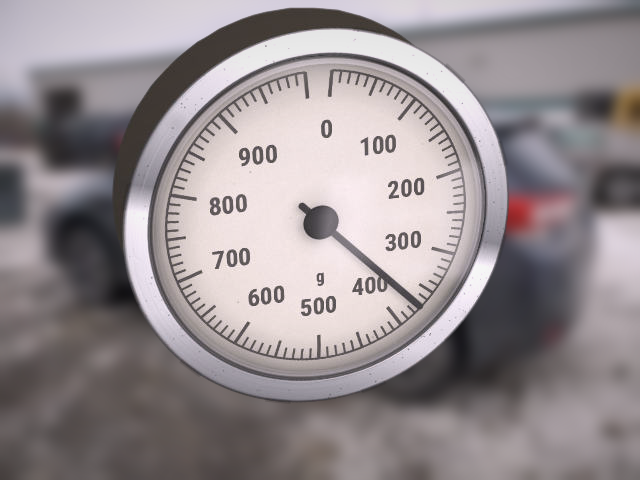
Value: 370 g
